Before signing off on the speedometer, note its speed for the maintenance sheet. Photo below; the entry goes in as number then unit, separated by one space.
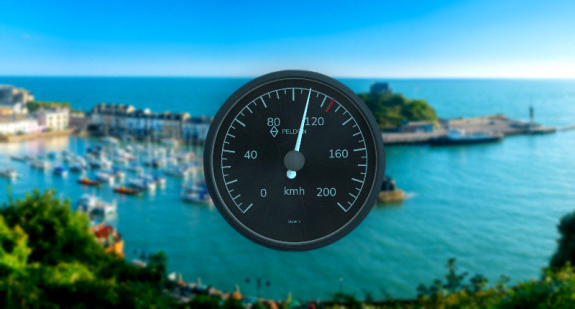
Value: 110 km/h
